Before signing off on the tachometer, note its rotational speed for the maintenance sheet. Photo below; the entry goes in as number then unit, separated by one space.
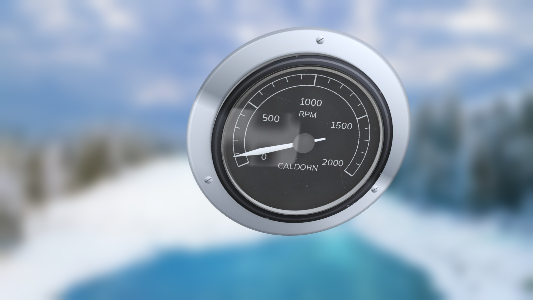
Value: 100 rpm
